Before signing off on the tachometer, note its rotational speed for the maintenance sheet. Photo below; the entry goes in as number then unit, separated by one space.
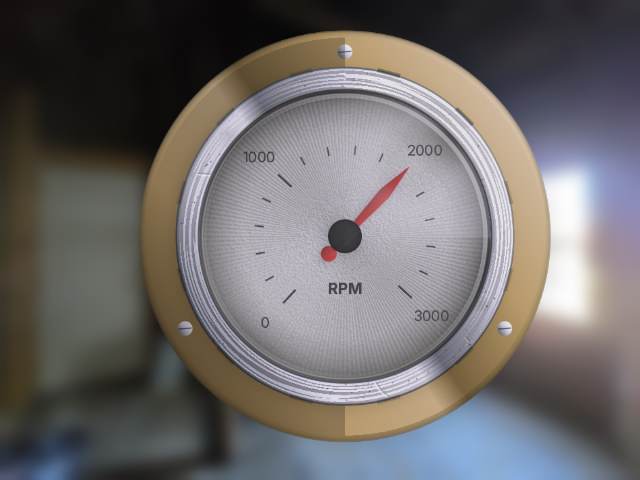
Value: 2000 rpm
